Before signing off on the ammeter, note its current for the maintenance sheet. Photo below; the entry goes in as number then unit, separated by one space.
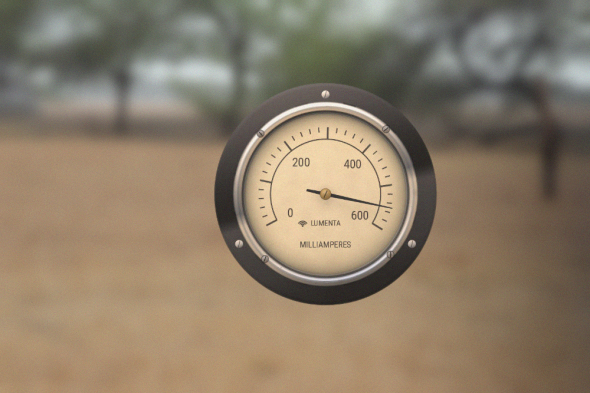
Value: 550 mA
